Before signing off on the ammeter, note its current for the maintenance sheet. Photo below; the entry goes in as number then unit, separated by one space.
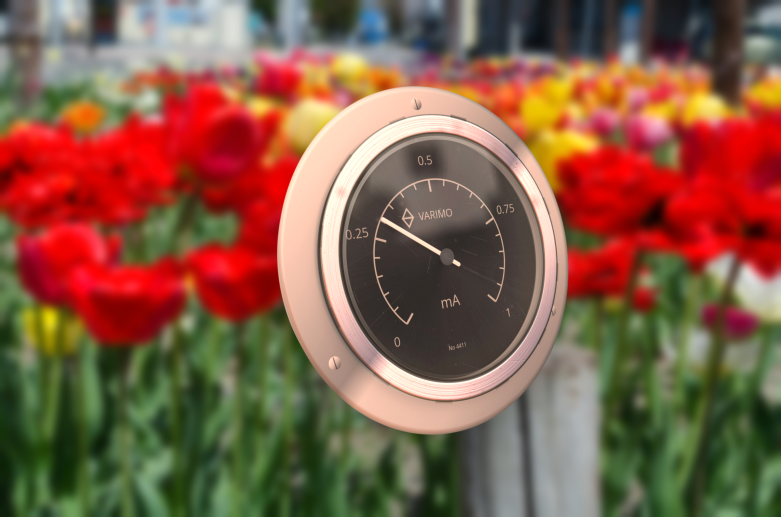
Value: 0.3 mA
